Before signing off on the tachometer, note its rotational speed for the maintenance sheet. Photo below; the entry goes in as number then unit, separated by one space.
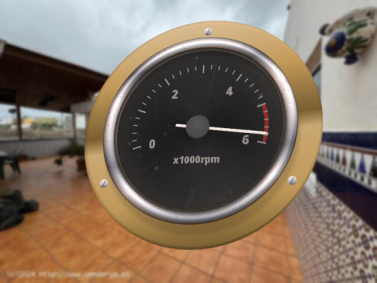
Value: 5800 rpm
